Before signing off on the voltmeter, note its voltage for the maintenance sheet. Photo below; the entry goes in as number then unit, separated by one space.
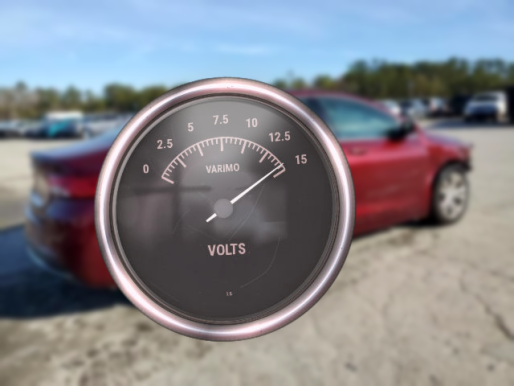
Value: 14.5 V
